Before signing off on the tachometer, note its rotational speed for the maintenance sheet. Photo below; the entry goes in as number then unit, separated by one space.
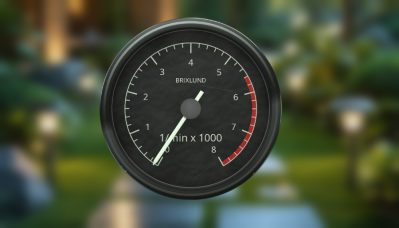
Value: 100 rpm
